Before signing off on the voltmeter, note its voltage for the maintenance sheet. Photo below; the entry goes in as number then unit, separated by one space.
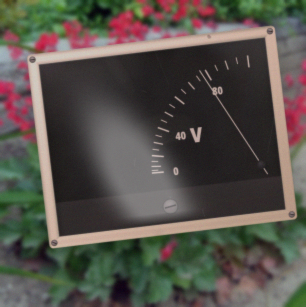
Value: 77.5 V
